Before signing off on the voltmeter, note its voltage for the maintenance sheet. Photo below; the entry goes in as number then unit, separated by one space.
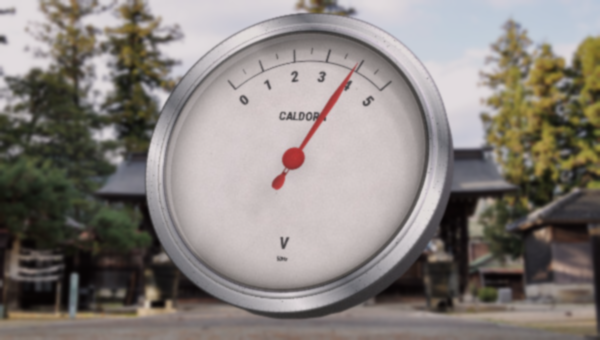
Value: 4 V
